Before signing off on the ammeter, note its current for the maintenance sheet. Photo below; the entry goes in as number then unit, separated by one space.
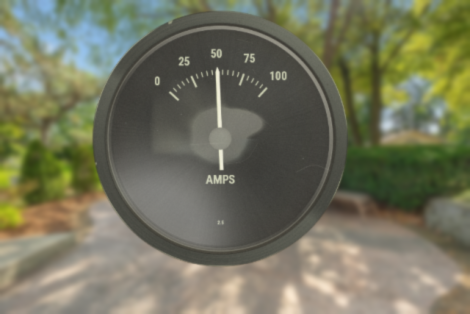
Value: 50 A
